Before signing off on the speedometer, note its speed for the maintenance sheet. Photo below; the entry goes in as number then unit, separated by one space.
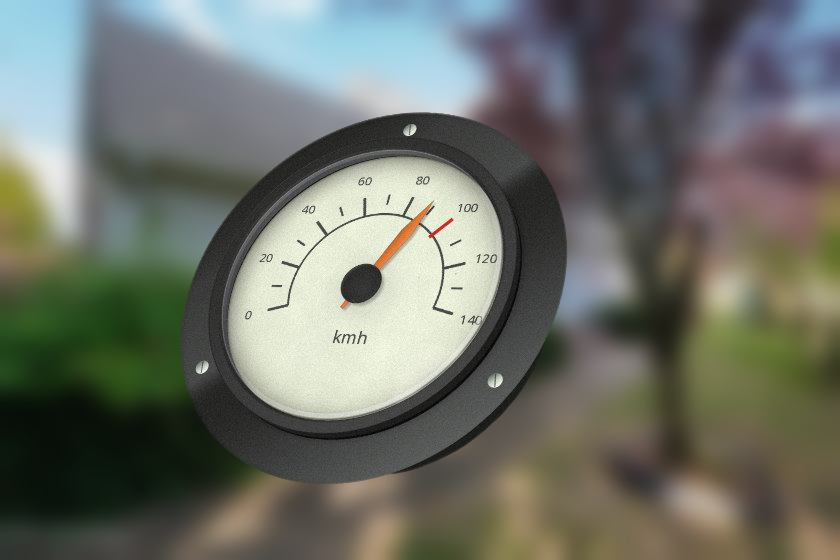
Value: 90 km/h
